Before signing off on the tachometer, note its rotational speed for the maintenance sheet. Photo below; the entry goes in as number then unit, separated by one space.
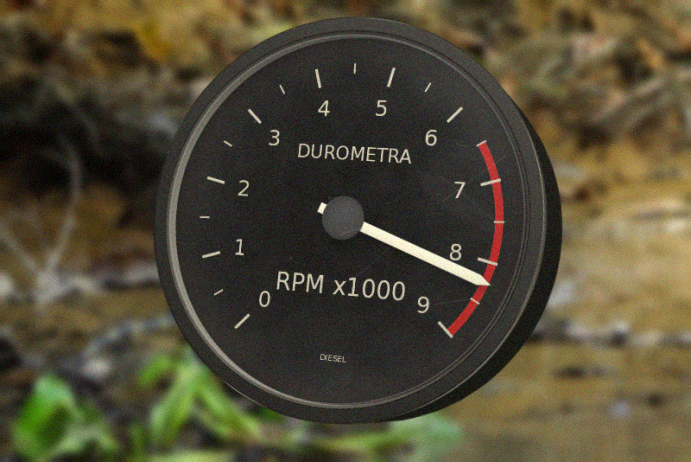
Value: 8250 rpm
